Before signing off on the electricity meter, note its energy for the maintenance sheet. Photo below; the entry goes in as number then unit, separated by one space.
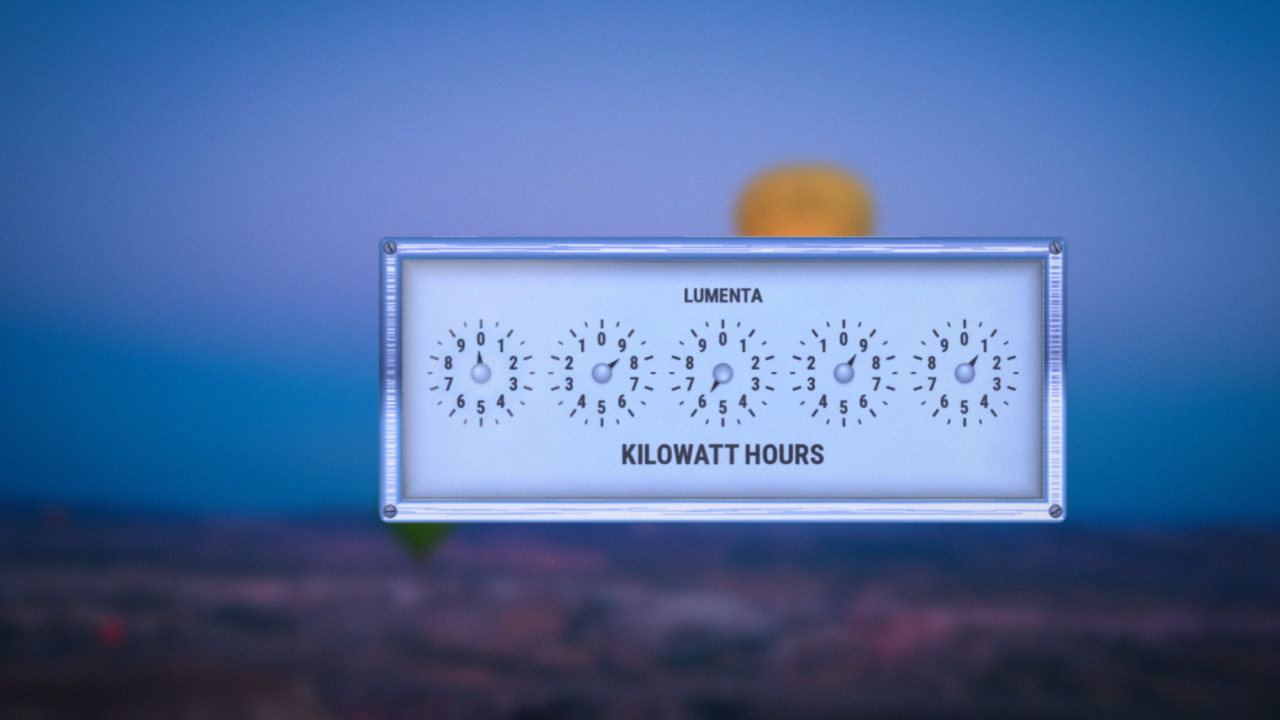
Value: 98591 kWh
